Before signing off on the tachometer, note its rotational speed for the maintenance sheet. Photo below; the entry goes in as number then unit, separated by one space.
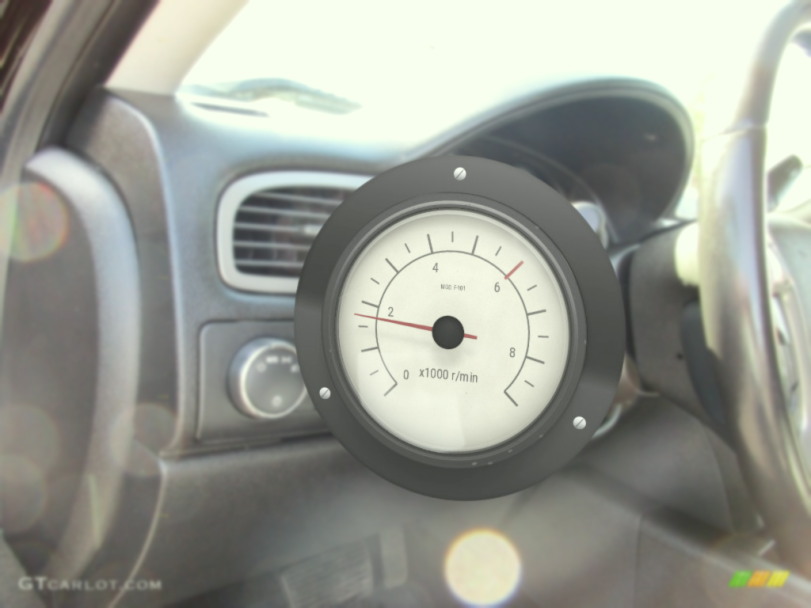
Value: 1750 rpm
